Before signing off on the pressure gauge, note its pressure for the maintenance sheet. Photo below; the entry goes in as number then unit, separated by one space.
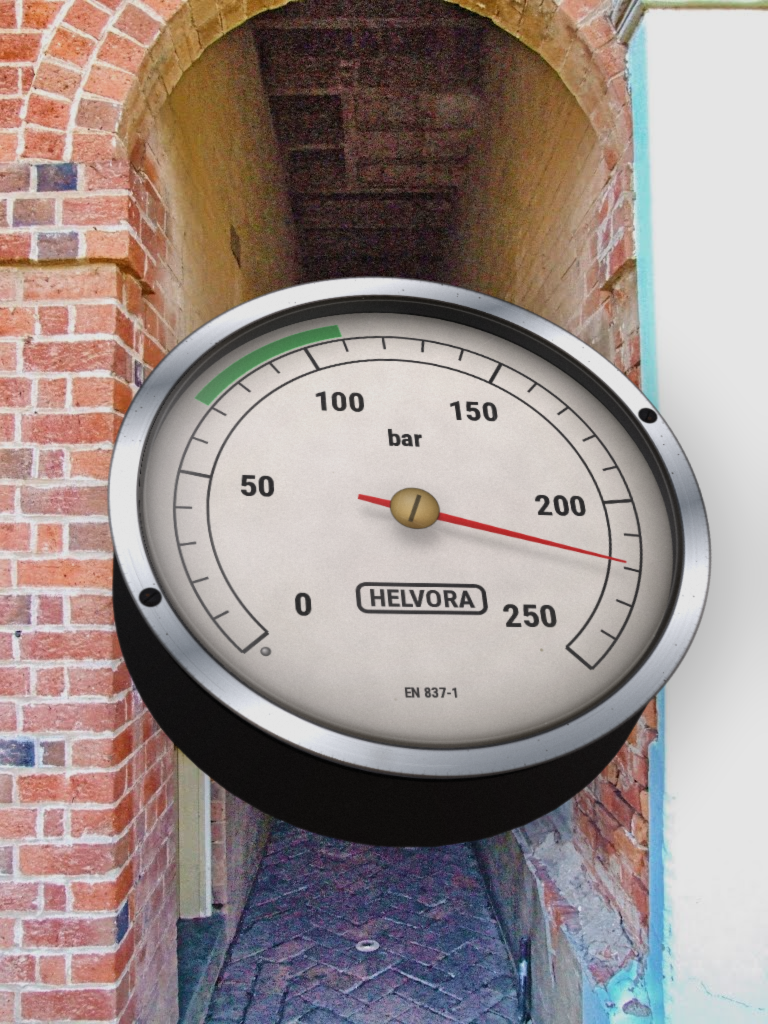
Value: 220 bar
